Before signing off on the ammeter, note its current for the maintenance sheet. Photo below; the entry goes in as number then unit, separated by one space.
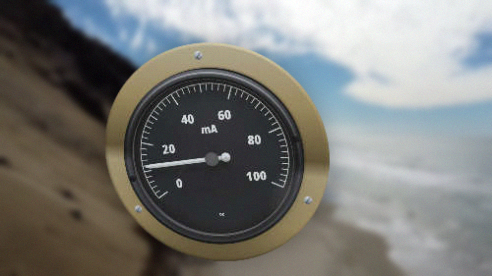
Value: 12 mA
